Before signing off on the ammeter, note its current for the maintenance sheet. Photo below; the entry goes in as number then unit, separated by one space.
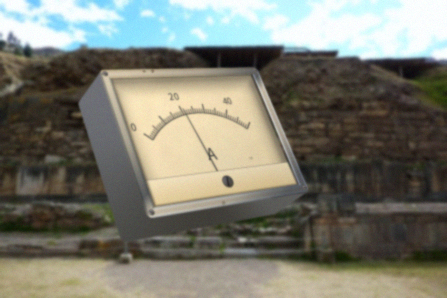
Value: 20 A
